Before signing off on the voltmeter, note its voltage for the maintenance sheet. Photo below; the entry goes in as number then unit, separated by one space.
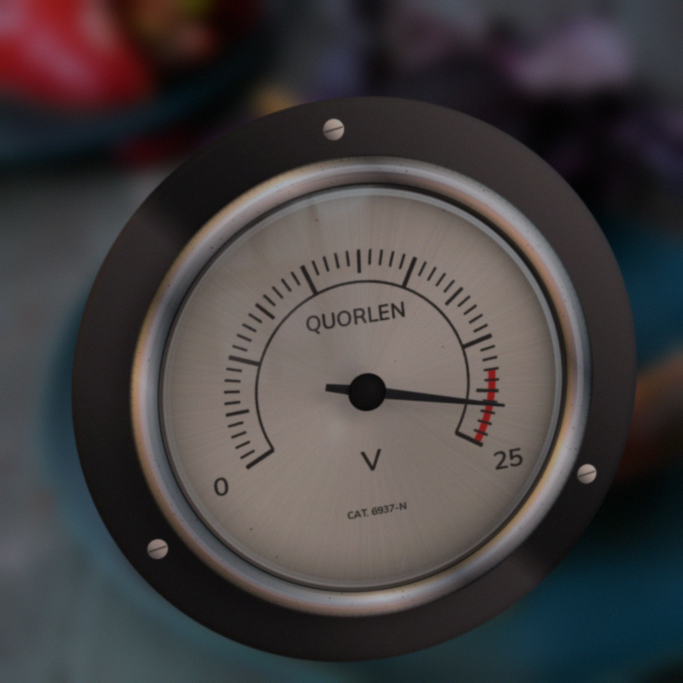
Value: 23 V
